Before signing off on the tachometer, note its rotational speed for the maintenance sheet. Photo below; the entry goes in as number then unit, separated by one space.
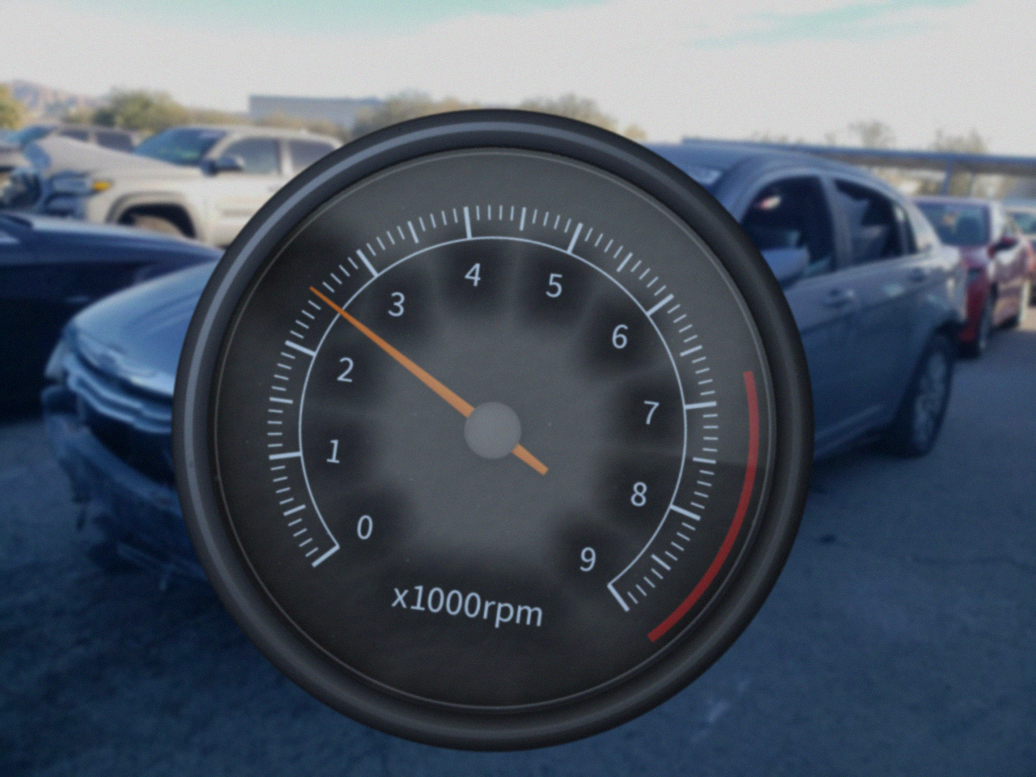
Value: 2500 rpm
